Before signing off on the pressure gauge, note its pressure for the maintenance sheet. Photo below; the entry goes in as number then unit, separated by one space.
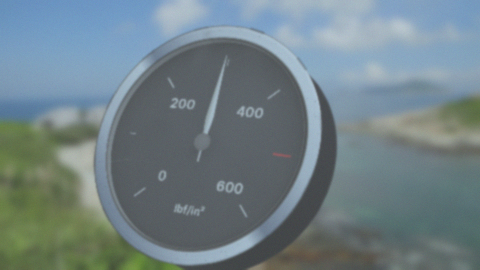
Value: 300 psi
